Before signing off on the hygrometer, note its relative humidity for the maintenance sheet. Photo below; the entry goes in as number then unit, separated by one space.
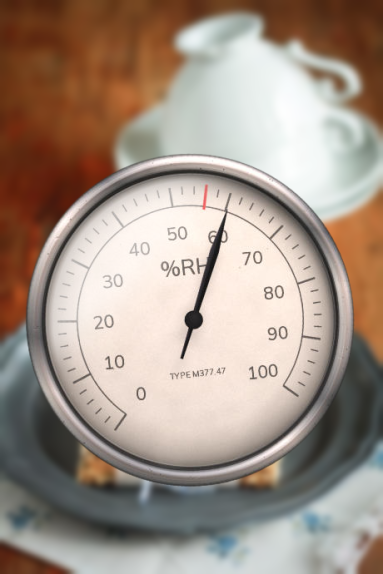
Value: 60 %
